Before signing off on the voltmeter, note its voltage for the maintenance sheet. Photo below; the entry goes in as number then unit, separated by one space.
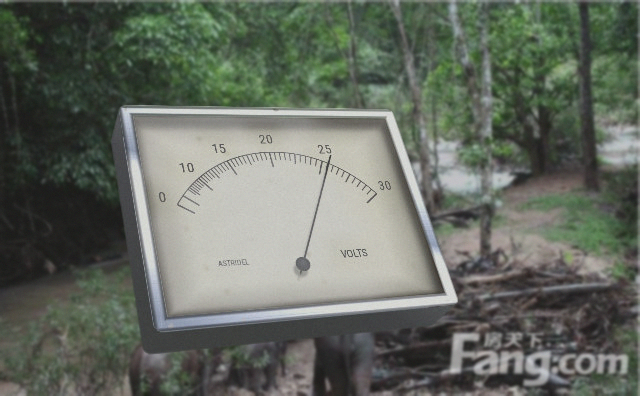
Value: 25.5 V
